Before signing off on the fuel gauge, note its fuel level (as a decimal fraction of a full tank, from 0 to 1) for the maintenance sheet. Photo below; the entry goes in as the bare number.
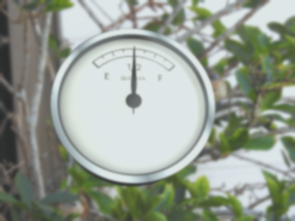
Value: 0.5
